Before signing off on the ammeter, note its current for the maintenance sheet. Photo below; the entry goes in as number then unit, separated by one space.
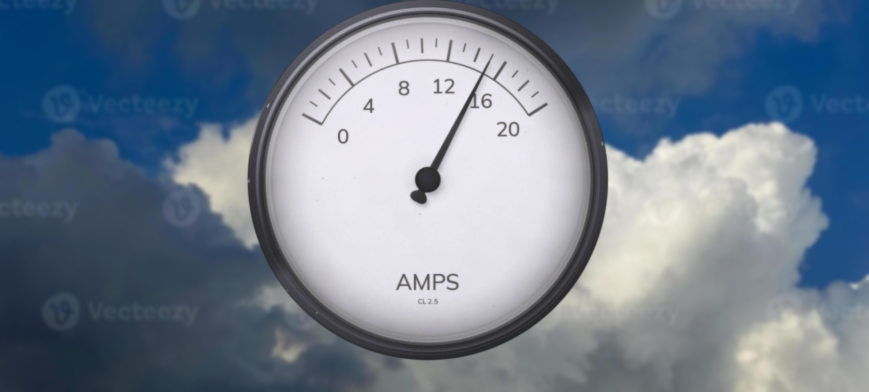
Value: 15 A
